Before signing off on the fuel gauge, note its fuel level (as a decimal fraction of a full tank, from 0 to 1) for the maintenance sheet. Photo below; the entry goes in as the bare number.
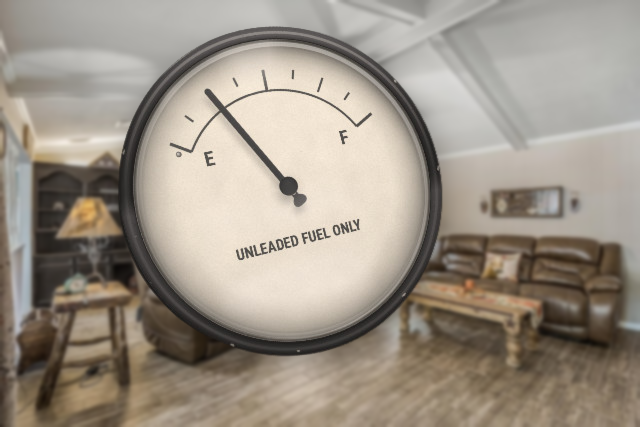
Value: 0.25
